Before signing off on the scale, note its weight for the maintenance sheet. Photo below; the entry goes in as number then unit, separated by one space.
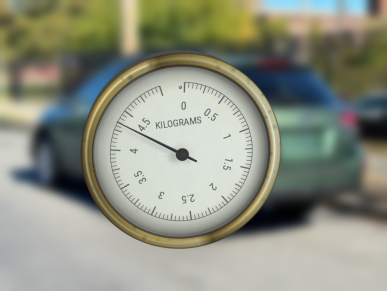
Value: 4.35 kg
